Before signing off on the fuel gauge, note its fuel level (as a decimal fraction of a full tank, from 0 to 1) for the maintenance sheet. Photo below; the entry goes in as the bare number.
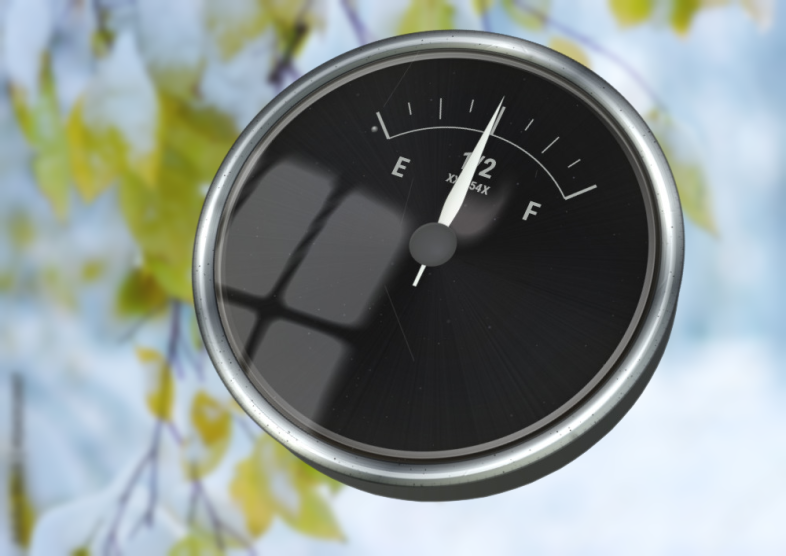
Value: 0.5
